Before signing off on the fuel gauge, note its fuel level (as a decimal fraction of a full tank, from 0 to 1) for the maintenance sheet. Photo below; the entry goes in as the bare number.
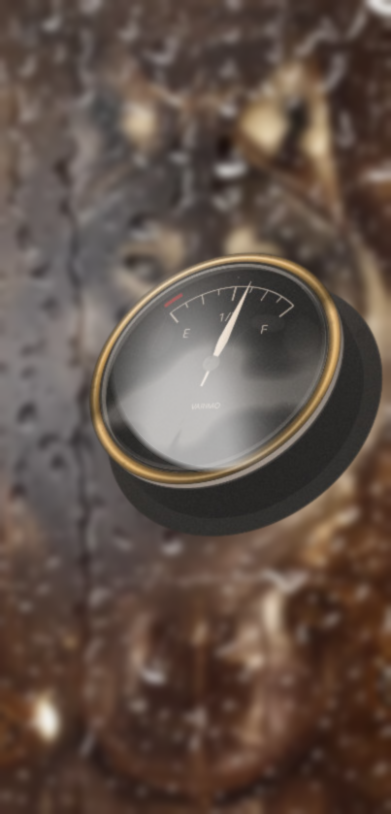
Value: 0.625
